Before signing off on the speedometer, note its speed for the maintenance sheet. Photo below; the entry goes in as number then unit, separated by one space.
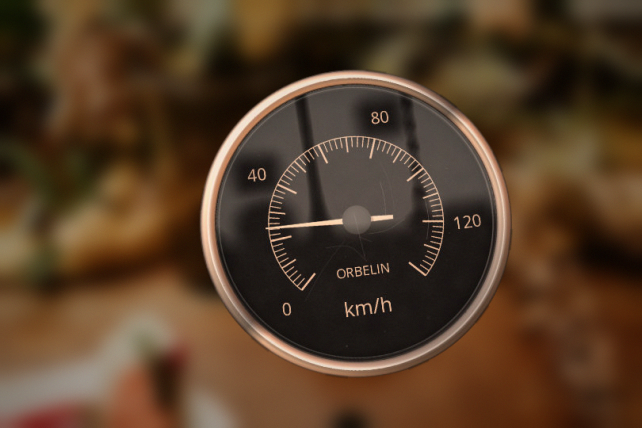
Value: 24 km/h
